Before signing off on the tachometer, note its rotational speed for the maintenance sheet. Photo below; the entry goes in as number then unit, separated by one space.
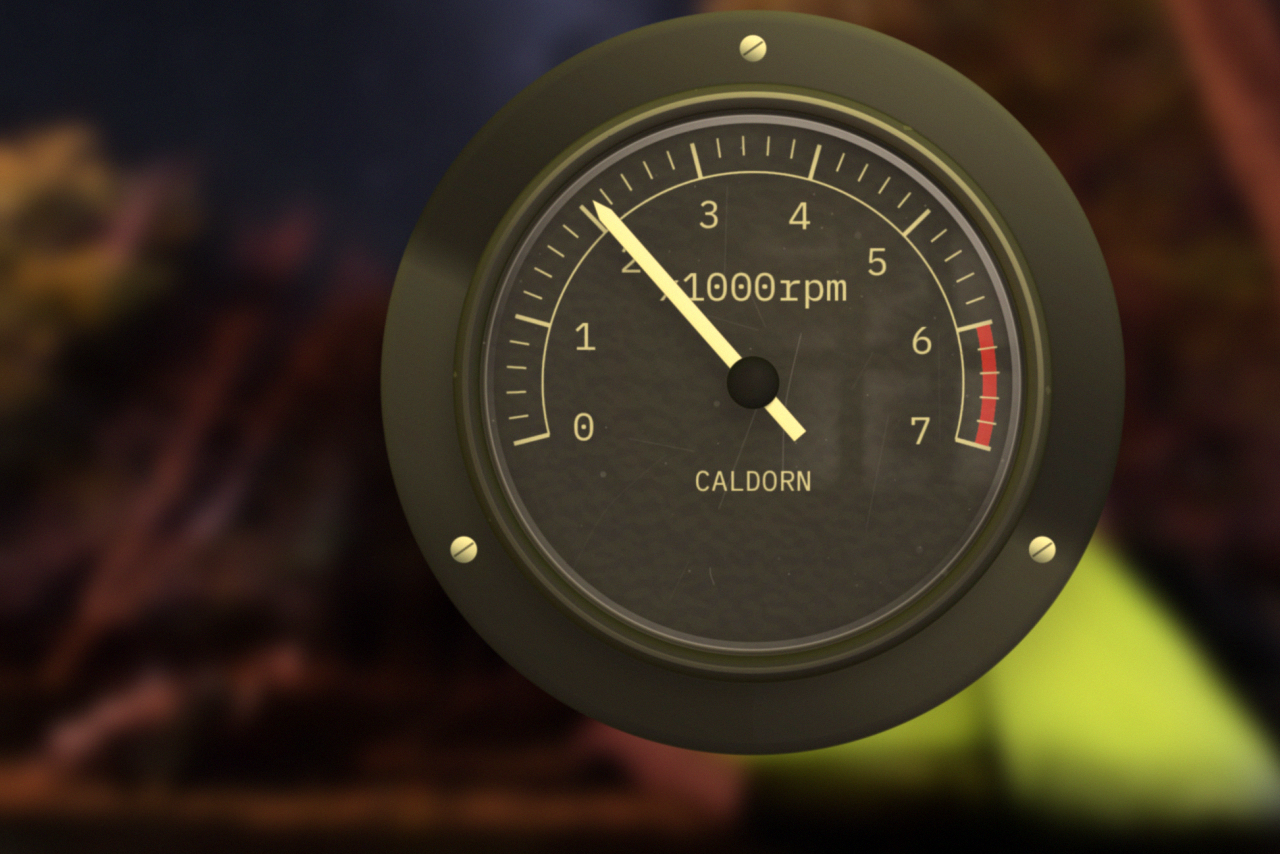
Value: 2100 rpm
